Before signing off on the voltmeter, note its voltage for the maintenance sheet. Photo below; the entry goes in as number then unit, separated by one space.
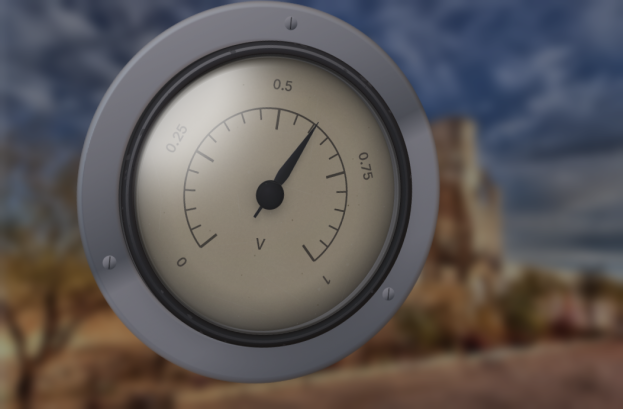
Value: 0.6 V
